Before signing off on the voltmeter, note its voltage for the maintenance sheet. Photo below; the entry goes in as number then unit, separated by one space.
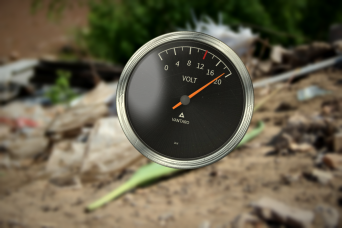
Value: 19 V
